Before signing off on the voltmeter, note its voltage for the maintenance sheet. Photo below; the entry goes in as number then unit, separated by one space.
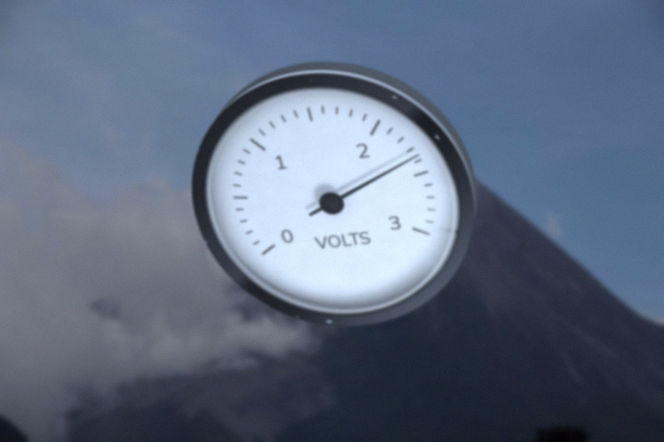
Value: 2.35 V
